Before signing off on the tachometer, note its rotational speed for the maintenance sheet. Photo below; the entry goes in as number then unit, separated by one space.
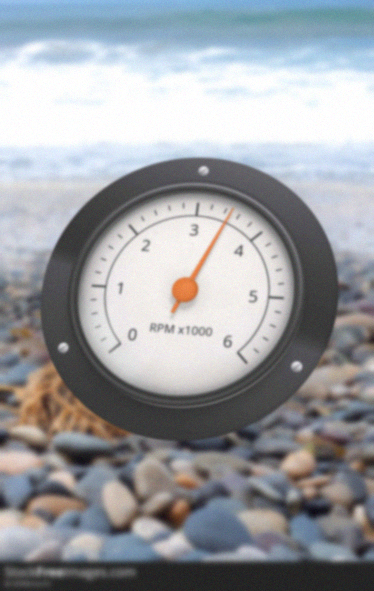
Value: 3500 rpm
